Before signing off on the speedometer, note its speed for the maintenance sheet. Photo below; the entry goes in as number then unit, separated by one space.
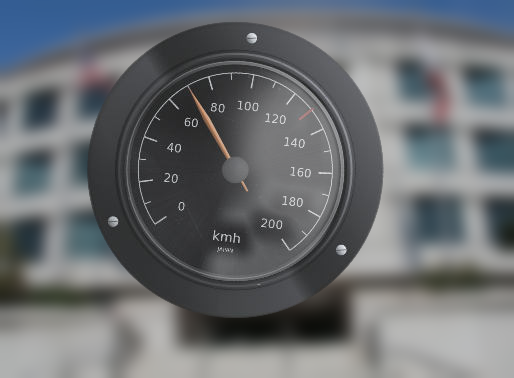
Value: 70 km/h
